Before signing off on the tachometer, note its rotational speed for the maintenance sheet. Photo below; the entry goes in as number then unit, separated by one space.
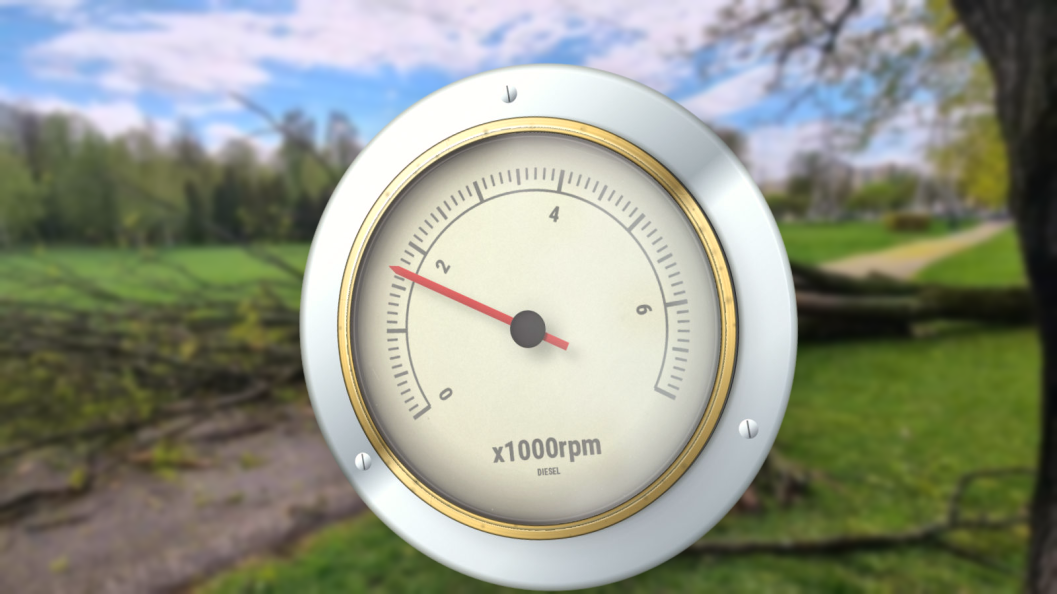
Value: 1700 rpm
